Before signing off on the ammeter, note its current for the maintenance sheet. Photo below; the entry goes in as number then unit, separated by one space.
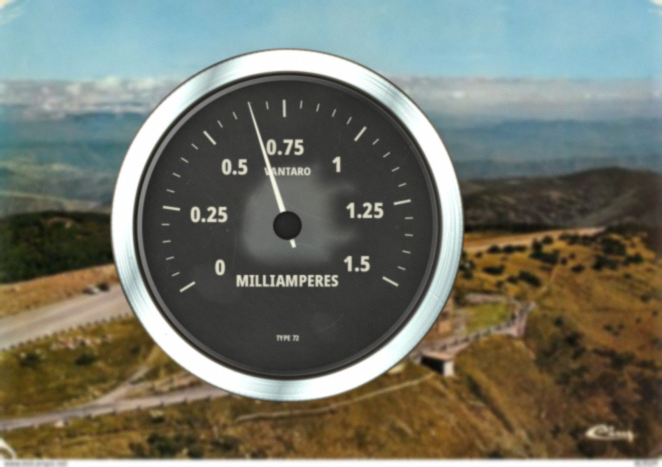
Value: 0.65 mA
